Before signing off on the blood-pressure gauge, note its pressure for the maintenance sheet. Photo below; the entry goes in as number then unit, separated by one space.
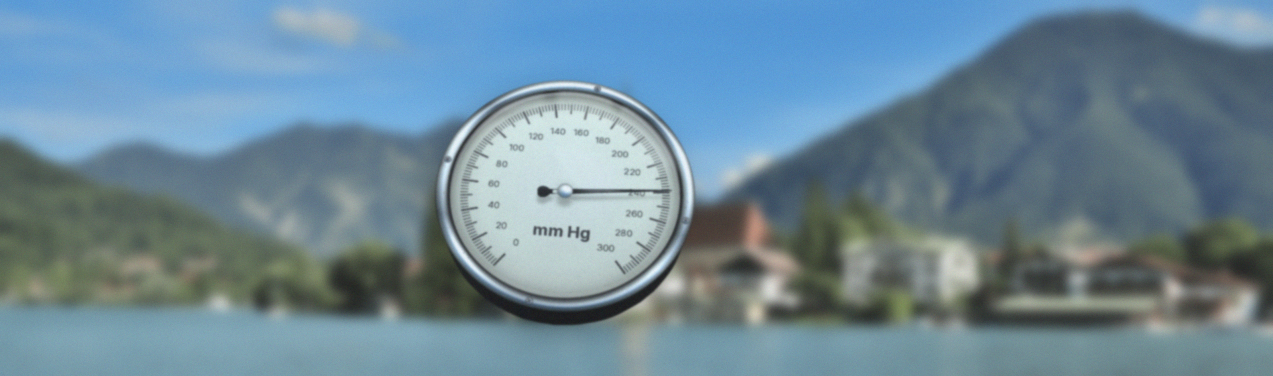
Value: 240 mmHg
